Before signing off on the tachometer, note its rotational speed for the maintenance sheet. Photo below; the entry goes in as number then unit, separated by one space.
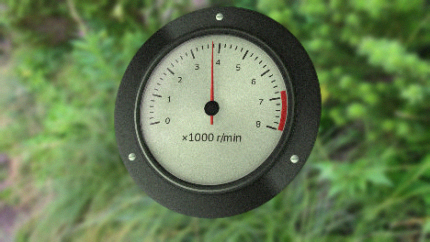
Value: 3800 rpm
